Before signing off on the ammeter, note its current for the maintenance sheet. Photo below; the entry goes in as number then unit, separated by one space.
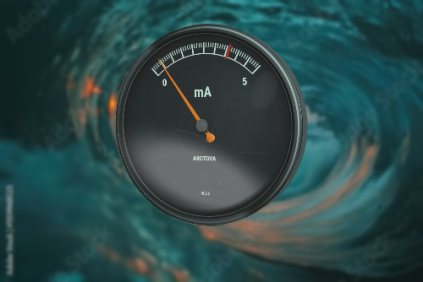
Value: 0.5 mA
